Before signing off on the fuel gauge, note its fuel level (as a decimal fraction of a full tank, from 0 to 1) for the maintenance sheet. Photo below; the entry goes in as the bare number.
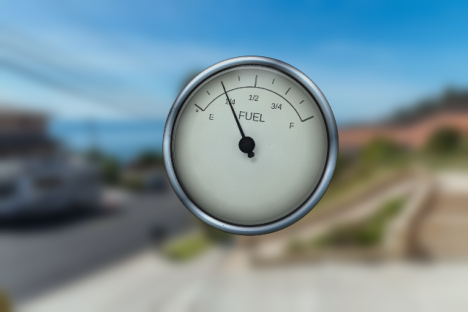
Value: 0.25
